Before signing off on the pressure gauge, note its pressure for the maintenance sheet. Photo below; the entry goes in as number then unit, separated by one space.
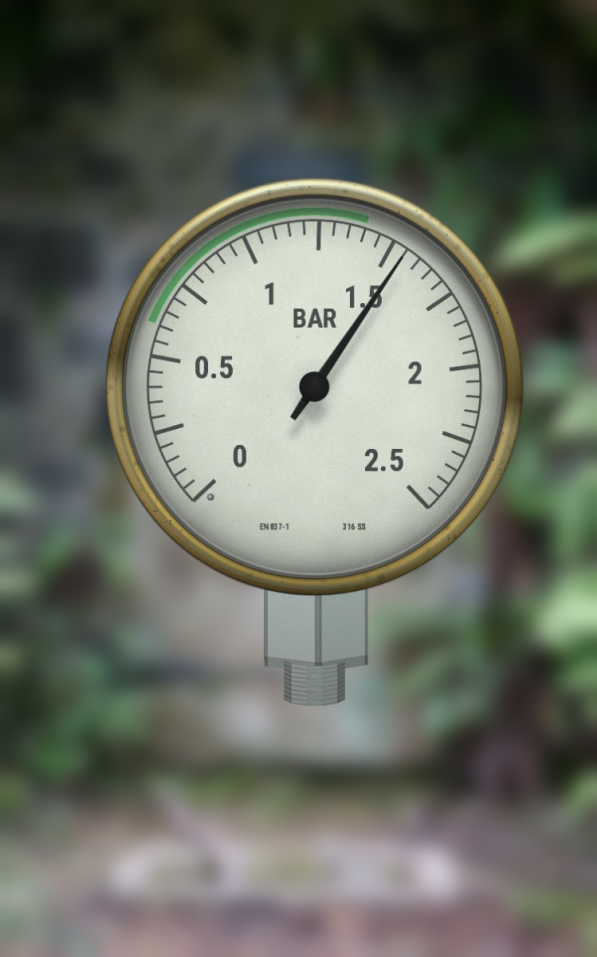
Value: 1.55 bar
